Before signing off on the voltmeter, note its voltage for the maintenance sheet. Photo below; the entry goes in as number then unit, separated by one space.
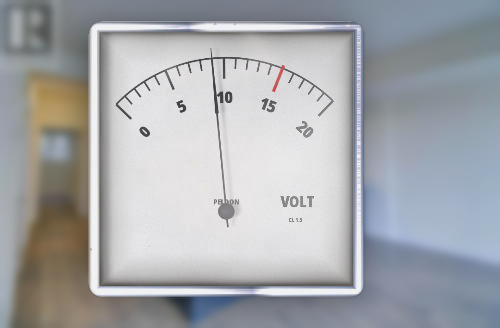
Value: 9 V
